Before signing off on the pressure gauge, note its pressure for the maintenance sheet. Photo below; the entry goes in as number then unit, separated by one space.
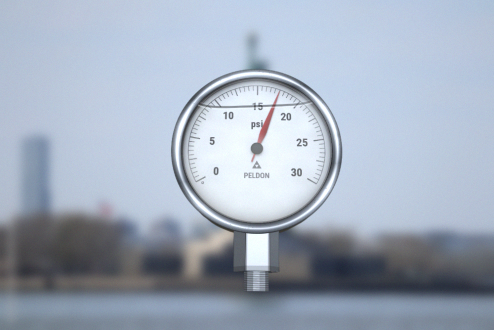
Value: 17.5 psi
